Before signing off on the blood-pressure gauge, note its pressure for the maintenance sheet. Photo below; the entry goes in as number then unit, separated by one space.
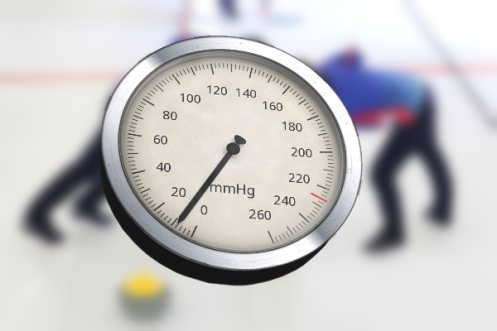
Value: 8 mmHg
